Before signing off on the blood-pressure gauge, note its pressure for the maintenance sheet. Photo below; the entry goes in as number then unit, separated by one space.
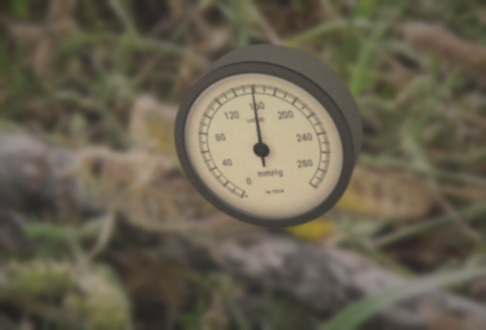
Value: 160 mmHg
